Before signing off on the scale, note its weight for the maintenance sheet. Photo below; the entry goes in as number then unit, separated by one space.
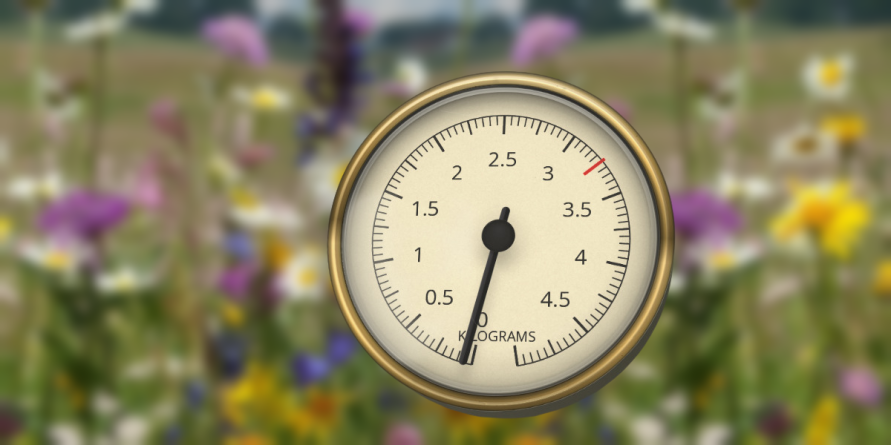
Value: 0.05 kg
